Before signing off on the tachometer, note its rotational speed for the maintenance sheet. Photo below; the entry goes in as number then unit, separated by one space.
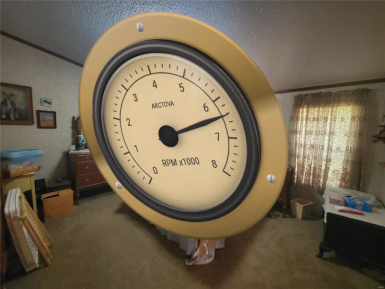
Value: 6400 rpm
